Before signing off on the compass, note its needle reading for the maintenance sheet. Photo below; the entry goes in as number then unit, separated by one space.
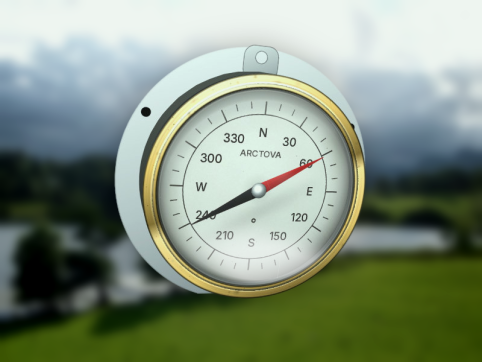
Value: 60 °
